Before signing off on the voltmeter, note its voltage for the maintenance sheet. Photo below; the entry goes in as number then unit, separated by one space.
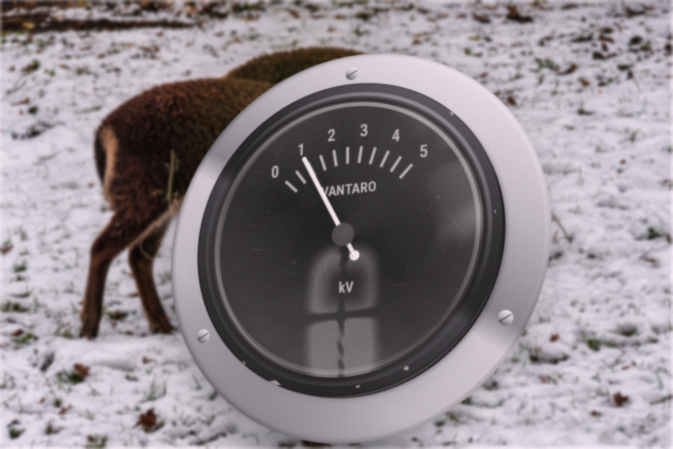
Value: 1 kV
